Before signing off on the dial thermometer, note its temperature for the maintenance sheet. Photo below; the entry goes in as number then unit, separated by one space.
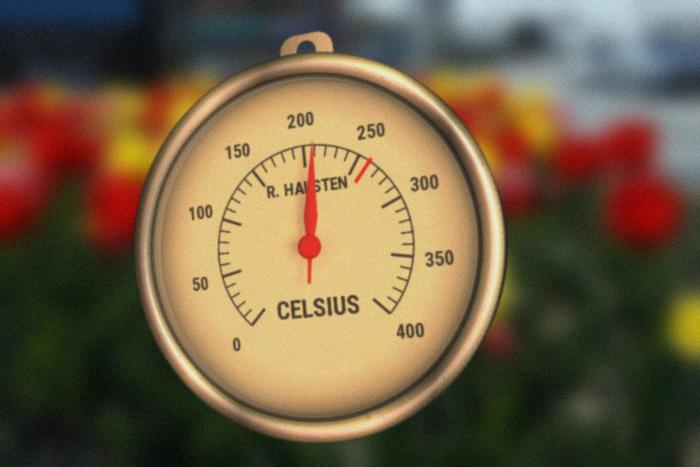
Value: 210 °C
